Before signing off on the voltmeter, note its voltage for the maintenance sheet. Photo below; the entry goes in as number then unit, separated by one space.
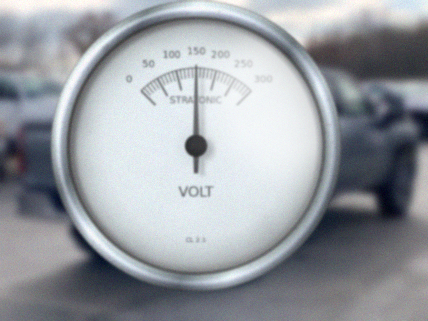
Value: 150 V
